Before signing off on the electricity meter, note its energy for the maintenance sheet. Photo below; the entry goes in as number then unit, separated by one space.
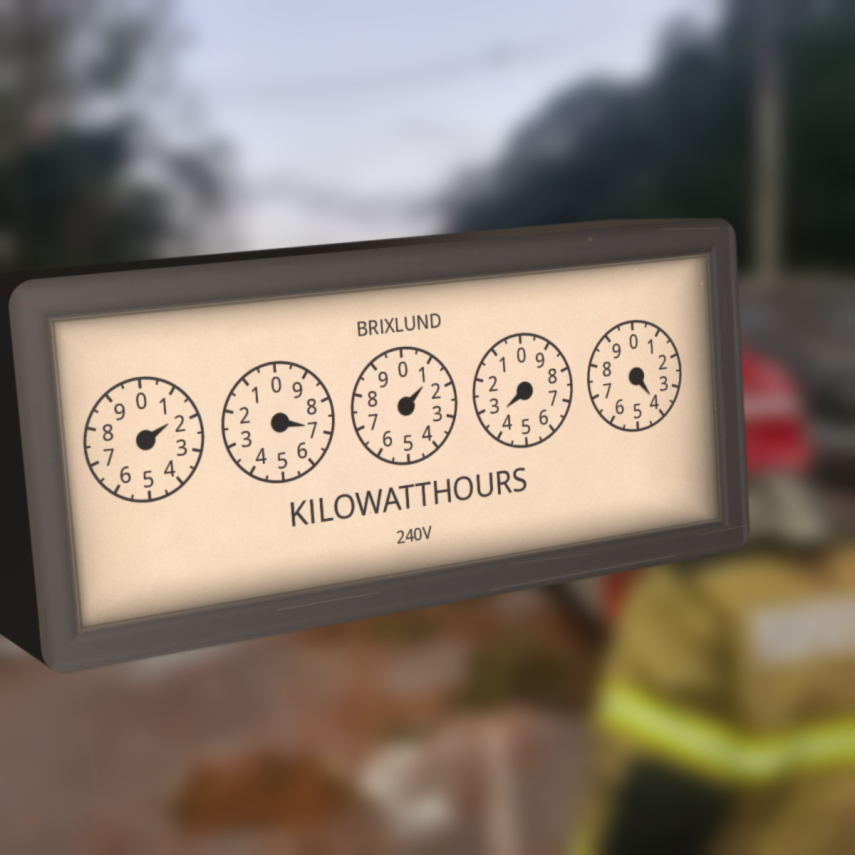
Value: 17134 kWh
